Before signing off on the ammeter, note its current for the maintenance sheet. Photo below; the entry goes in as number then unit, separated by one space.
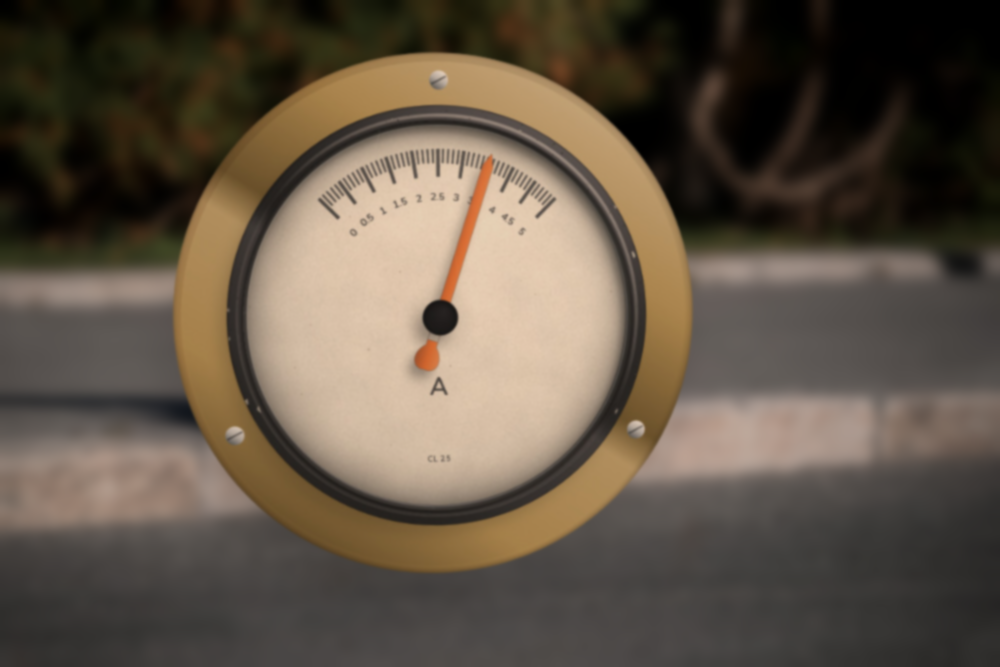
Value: 3.5 A
